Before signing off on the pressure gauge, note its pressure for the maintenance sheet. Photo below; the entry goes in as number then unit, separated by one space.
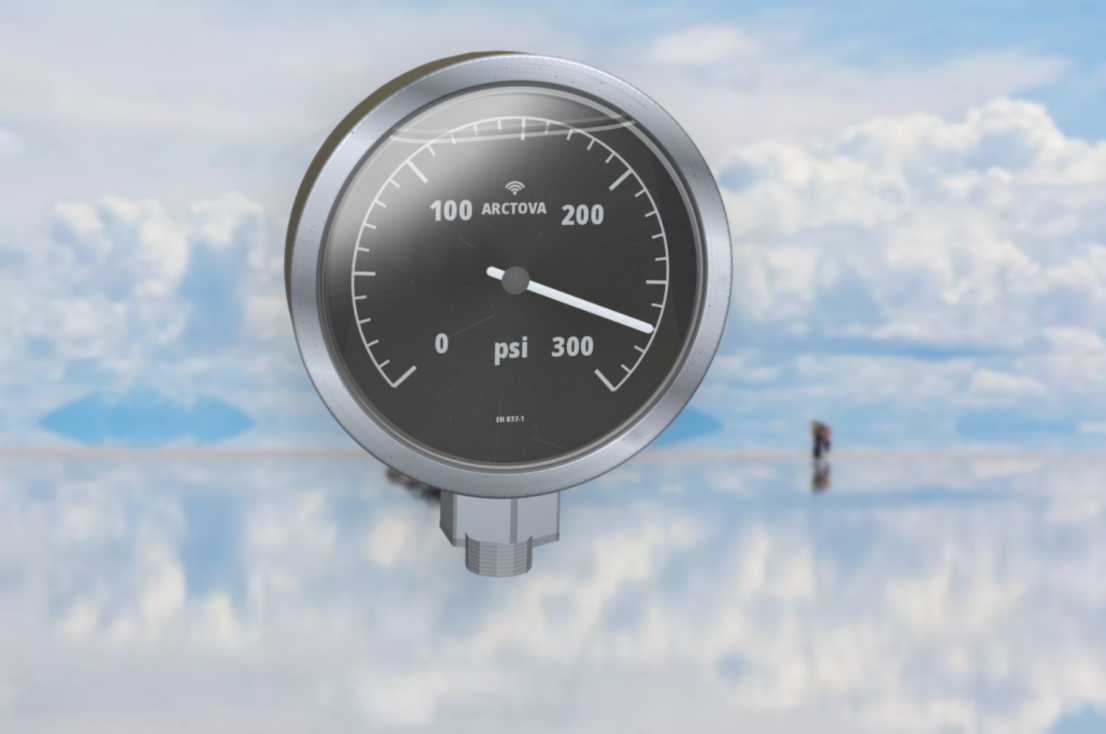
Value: 270 psi
